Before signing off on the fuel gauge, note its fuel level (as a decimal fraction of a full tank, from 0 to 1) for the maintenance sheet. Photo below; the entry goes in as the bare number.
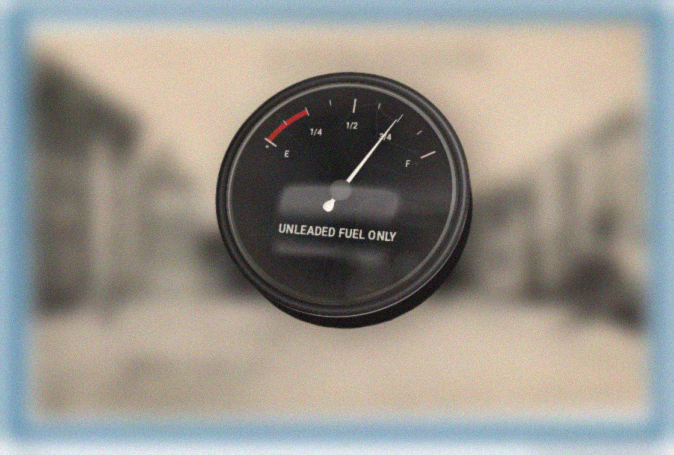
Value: 0.75
